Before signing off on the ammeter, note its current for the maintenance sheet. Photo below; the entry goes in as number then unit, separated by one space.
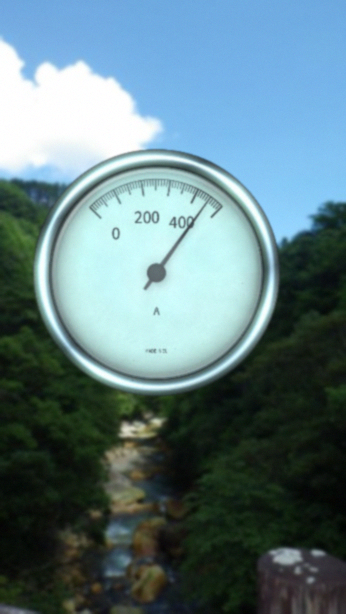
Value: 450 A
